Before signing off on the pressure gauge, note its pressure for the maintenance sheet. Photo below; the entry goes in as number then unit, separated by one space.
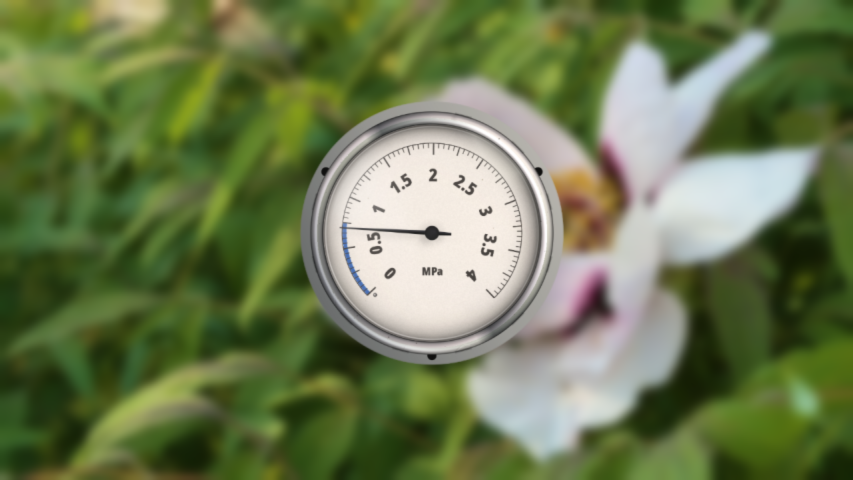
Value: 0.7 MPa
